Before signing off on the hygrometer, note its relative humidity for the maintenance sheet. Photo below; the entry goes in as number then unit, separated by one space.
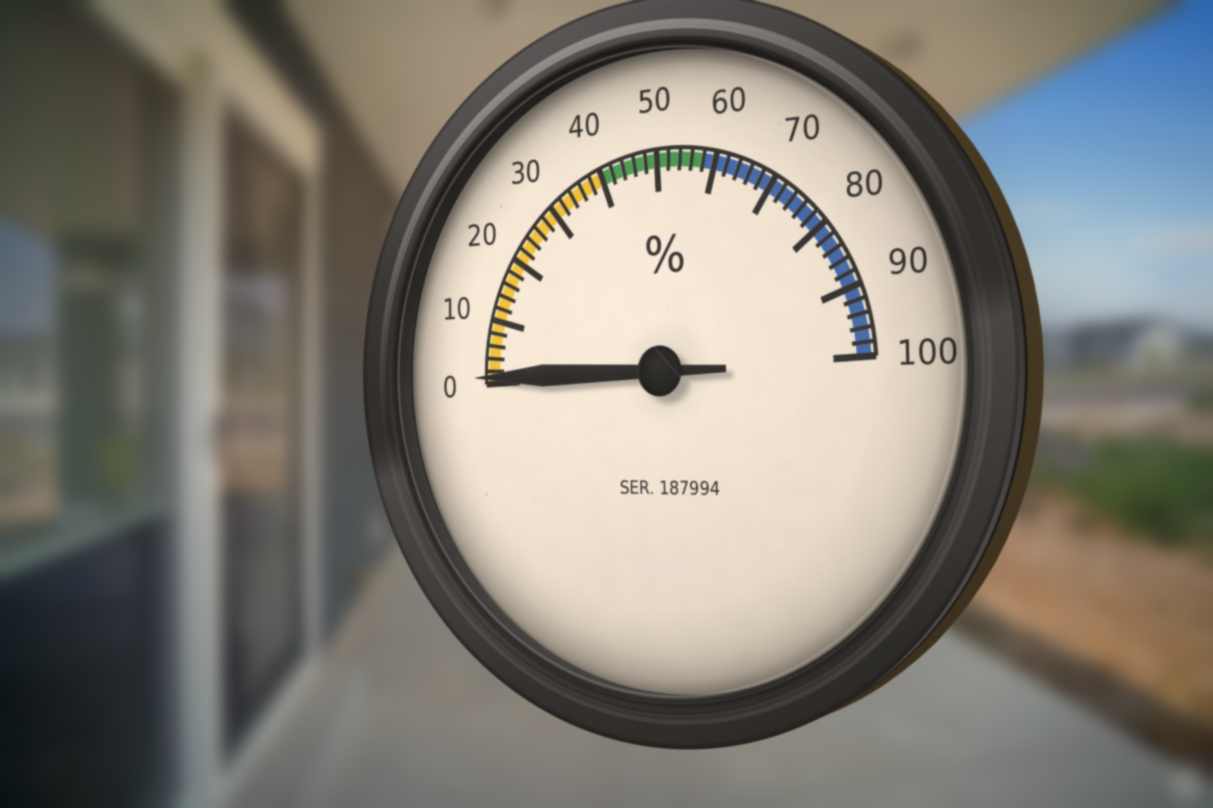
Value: 1 %
